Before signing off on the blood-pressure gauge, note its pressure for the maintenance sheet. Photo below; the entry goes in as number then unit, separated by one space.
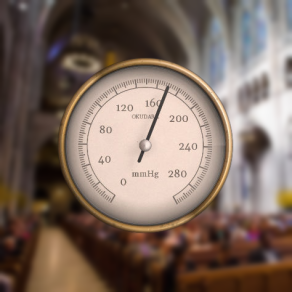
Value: 170 mmHg
